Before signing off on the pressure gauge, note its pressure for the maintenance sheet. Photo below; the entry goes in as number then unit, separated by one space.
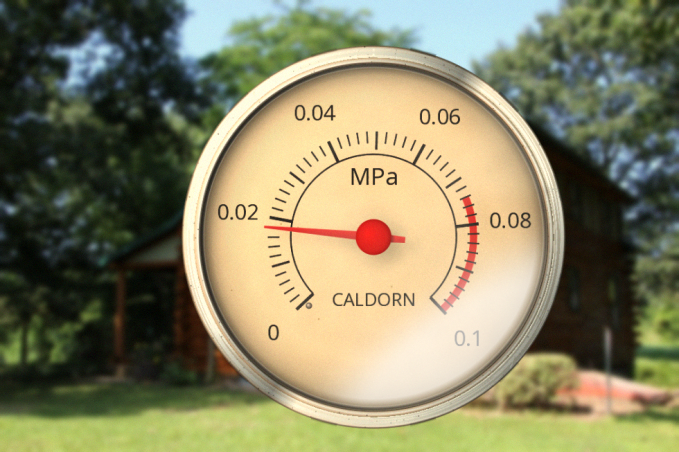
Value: 0.018 MPa
